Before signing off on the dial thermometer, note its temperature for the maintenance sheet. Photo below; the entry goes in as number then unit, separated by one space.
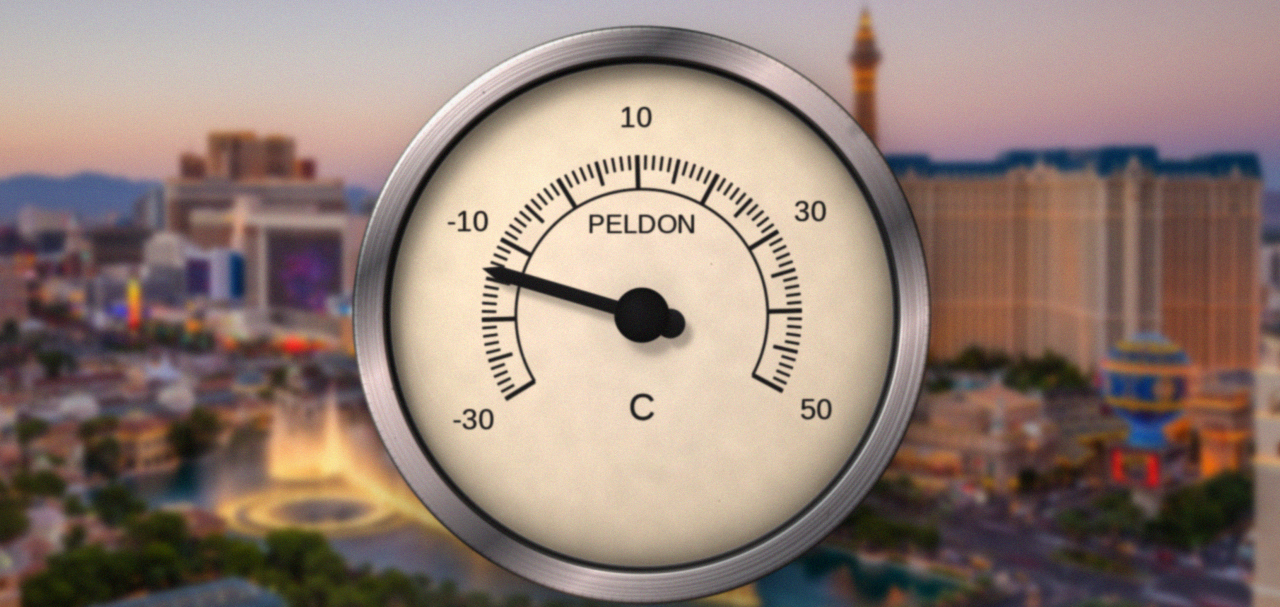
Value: -14 °C
